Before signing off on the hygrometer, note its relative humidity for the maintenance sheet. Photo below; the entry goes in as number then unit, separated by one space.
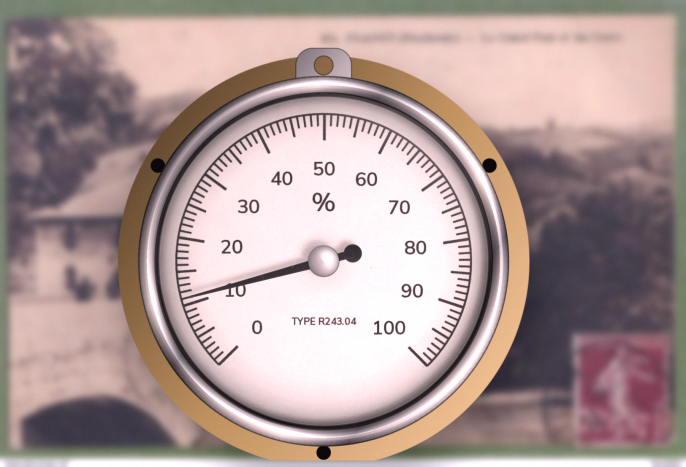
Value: 11 %
